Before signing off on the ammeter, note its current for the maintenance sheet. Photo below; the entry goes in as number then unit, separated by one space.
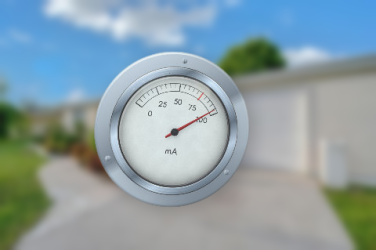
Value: 95 mA
